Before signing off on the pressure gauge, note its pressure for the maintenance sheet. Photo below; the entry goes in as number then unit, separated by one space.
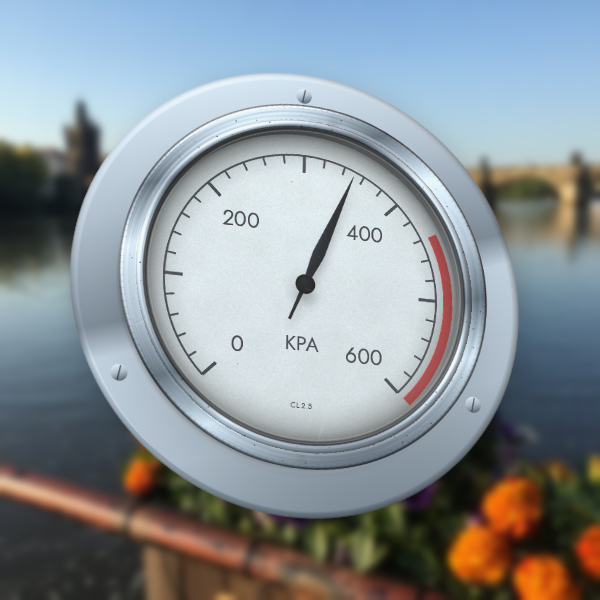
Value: 350 kPa
